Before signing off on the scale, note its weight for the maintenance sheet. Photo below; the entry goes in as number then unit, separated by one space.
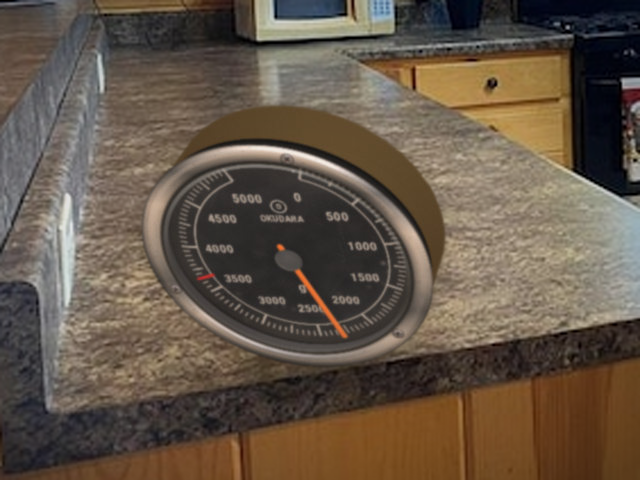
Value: 2250 g
